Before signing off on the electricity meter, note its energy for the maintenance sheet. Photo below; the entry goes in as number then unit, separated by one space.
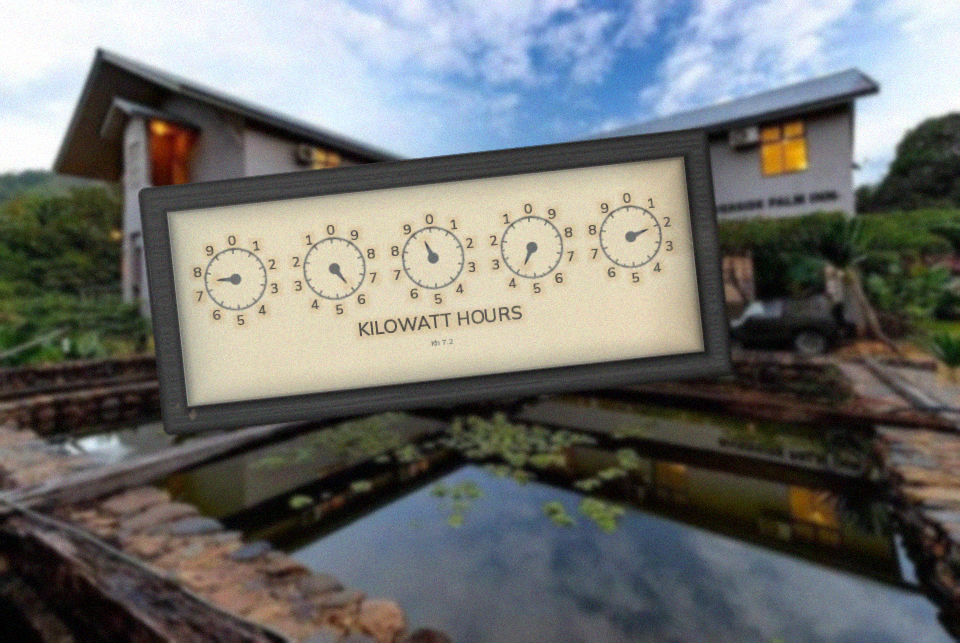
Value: 75942 kWh
